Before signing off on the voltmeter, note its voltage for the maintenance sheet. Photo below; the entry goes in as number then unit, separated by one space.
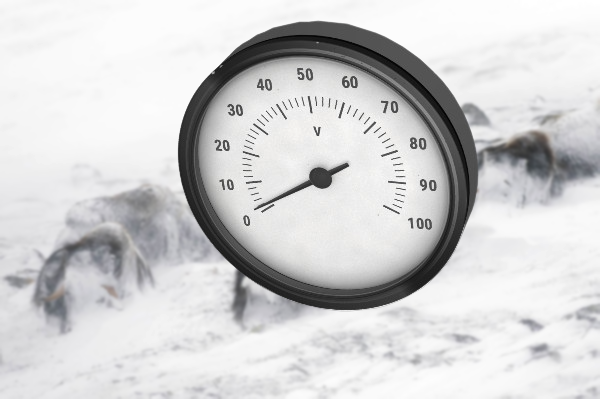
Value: 2 V
